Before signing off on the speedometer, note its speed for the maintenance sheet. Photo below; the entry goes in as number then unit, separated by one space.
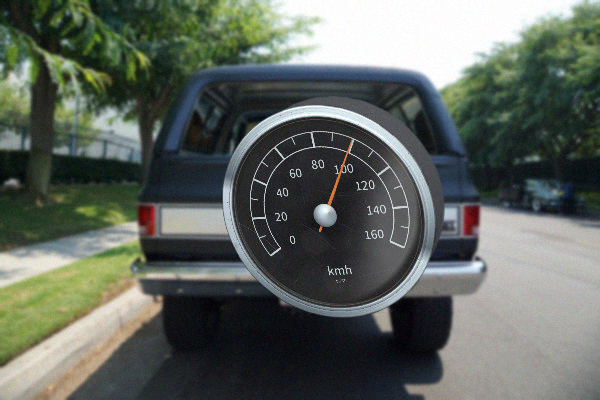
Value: 100 km/h
